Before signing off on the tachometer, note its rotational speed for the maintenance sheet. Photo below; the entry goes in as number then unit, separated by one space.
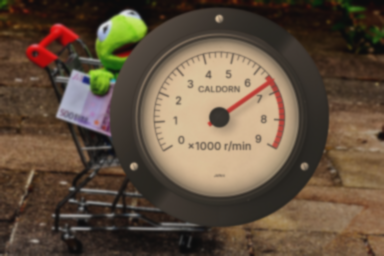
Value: 6600 rpm
